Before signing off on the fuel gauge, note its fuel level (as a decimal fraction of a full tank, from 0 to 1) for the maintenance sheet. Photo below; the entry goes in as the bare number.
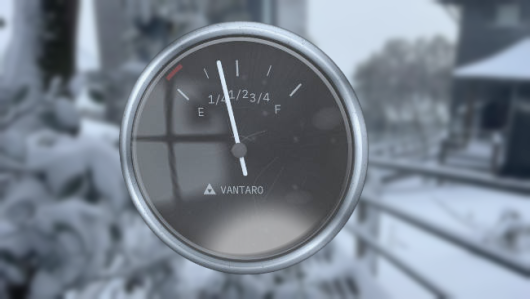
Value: 0.375
